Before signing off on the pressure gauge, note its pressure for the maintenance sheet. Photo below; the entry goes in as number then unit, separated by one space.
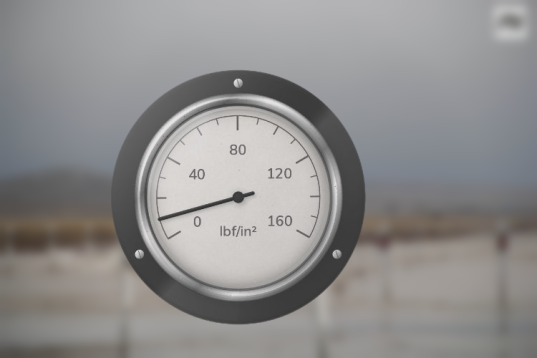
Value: 10 psi
